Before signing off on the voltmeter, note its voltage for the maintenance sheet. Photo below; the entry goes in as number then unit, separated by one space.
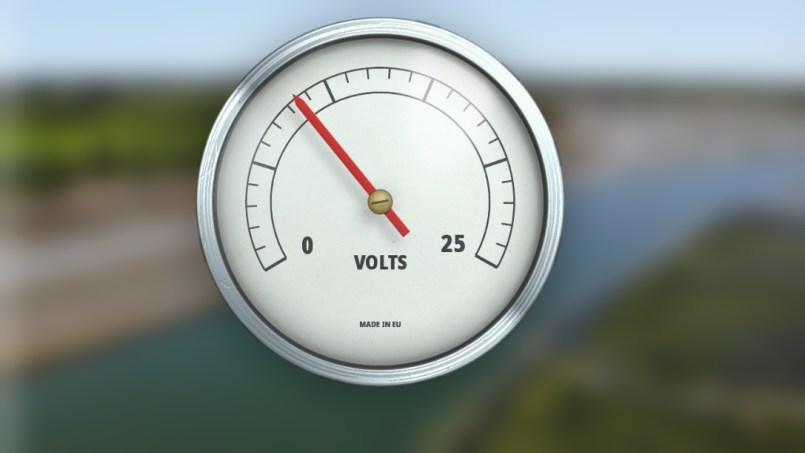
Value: 8.5 V
